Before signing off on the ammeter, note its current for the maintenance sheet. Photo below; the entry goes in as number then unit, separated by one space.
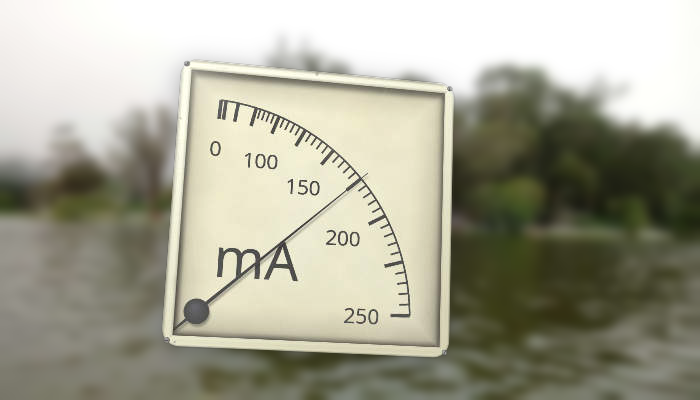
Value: 175 mA
